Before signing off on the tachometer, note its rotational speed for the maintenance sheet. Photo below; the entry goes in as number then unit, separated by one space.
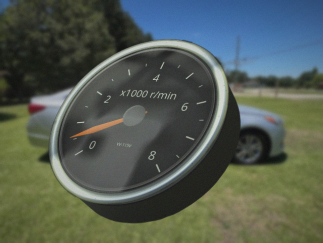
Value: 500 rpm
